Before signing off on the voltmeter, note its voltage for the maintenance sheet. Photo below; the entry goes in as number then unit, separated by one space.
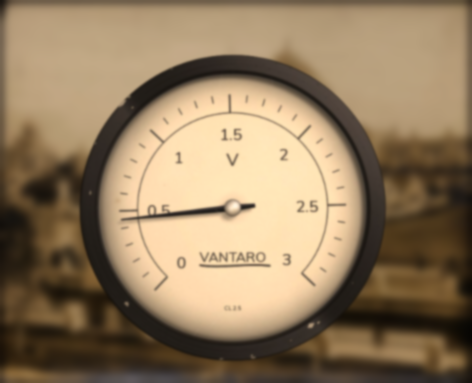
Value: 0.45 V
